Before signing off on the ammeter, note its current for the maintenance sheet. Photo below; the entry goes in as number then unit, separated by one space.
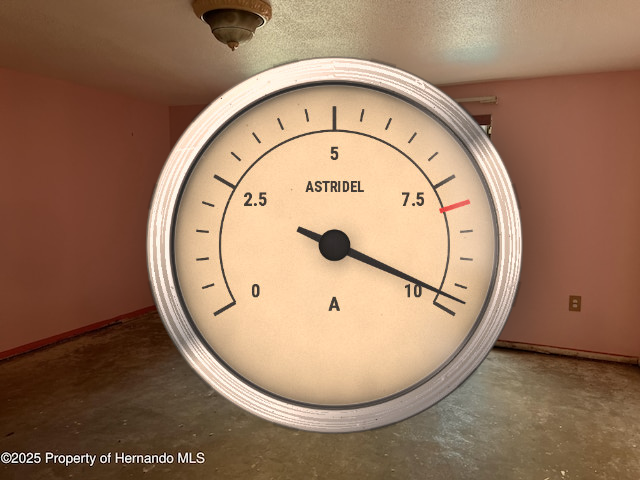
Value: 9.75 A
